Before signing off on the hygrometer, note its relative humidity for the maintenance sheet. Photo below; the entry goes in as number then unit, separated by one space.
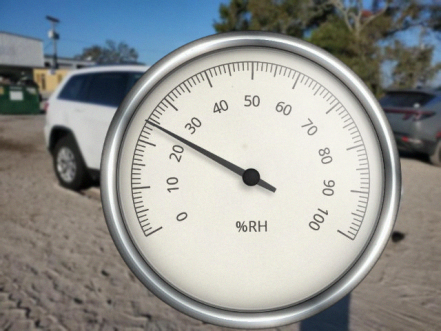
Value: 24 %
